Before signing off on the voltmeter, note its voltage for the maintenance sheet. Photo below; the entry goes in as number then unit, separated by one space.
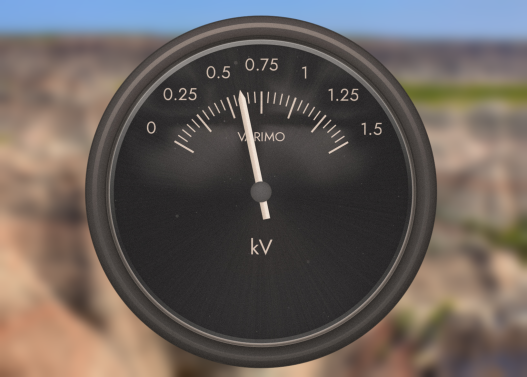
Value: 0.6 kV
